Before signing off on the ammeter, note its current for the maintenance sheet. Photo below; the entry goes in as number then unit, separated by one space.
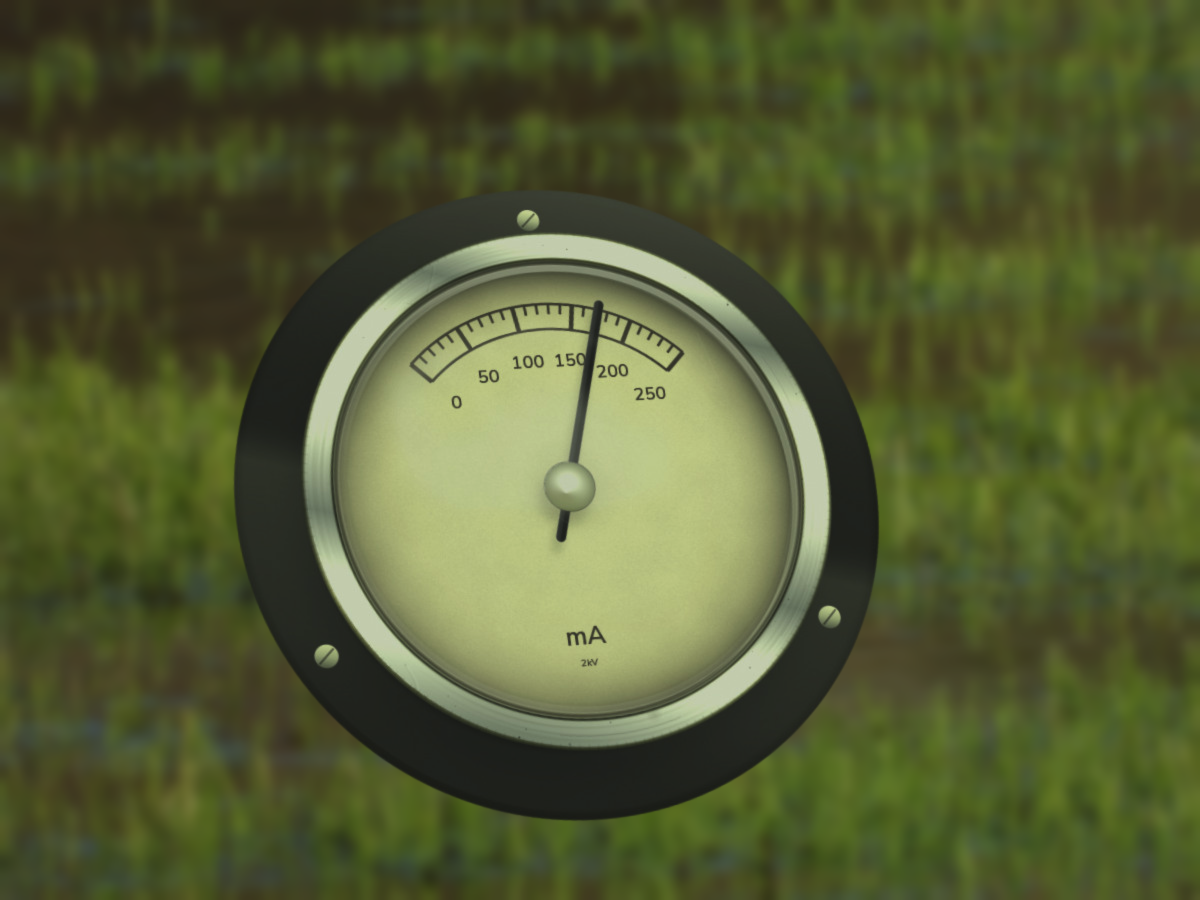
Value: 170 mA
